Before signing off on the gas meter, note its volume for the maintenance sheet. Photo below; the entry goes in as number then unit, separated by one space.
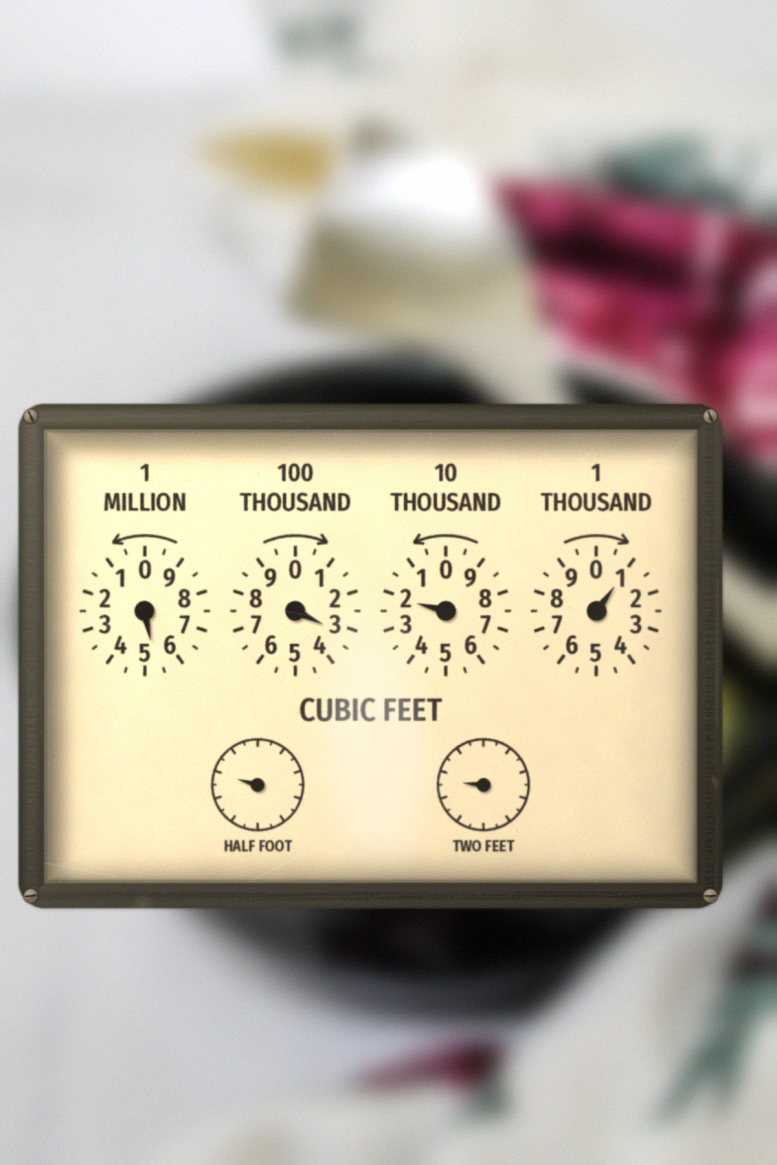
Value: 532100 ft³
